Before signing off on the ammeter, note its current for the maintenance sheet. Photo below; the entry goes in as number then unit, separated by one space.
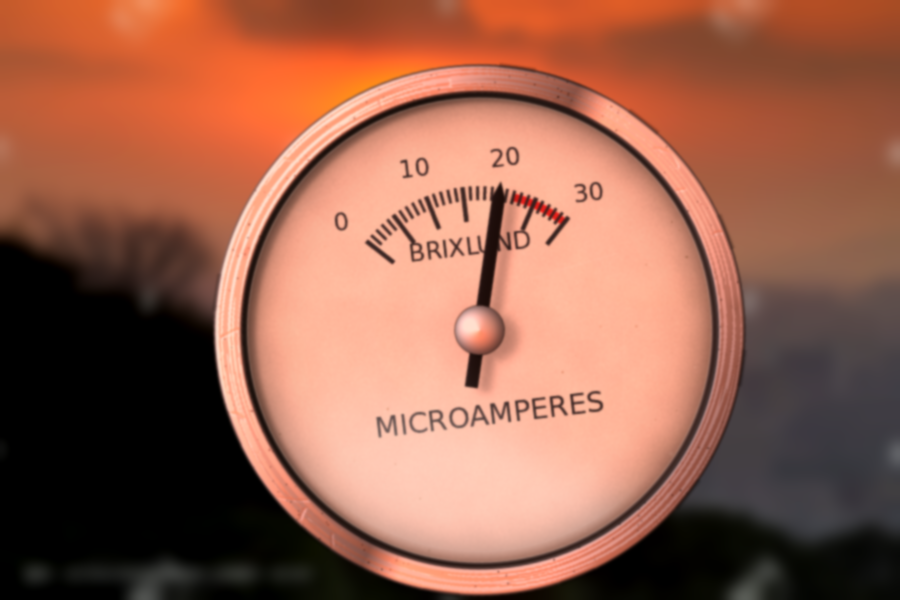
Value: 20 µA
